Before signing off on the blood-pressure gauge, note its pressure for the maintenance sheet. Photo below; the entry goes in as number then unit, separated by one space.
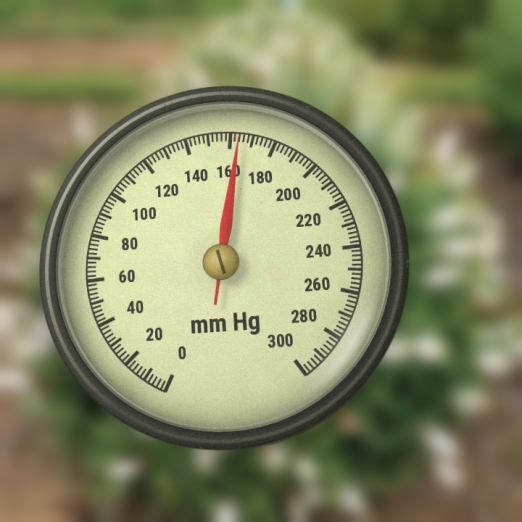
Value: 164 mmHg
